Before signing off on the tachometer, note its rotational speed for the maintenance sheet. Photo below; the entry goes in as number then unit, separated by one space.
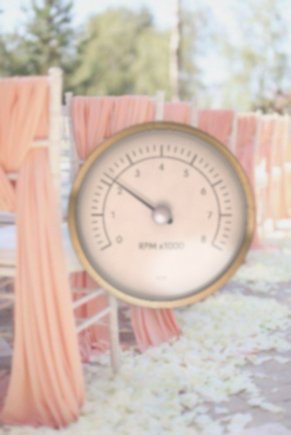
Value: 2200 rpm
